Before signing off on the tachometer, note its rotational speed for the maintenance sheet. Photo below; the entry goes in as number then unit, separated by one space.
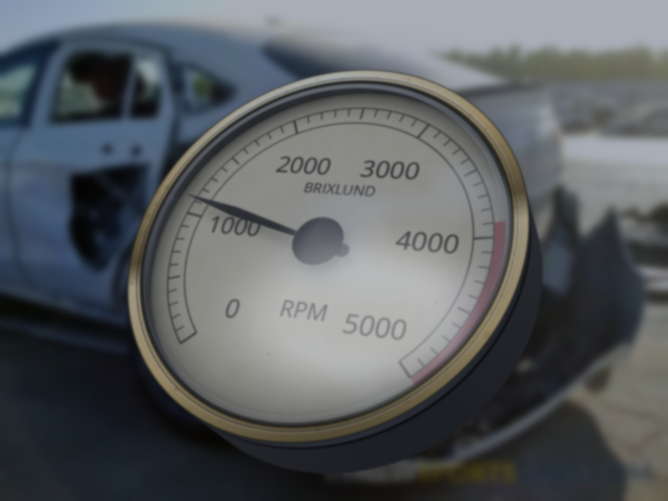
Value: 1100 rpm
